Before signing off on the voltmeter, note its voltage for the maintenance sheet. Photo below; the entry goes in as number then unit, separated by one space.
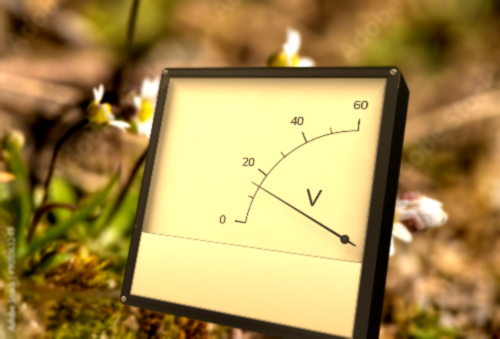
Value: 15 V
